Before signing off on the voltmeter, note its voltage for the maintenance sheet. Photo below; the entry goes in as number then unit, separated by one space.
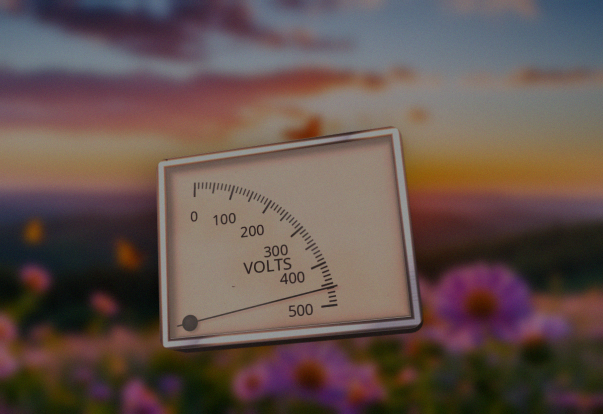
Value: 460 V
